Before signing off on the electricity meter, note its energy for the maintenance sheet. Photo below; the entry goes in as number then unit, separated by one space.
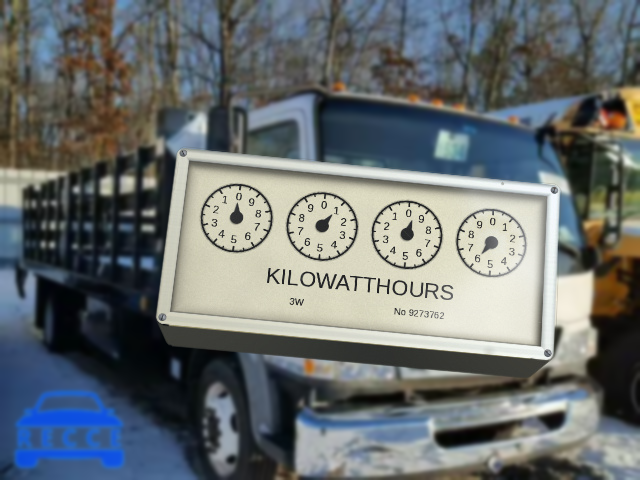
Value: 96 kWh
